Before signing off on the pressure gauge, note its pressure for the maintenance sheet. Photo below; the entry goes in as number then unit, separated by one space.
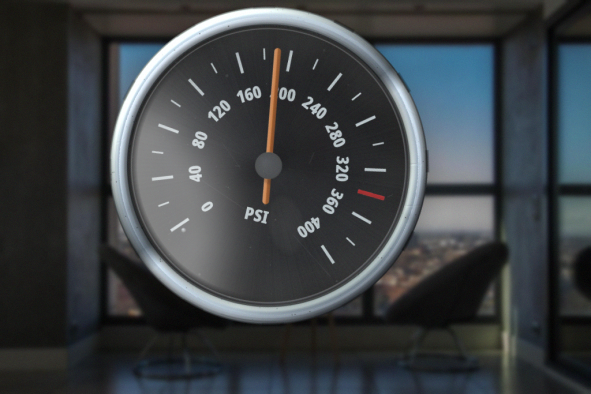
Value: 190 psi
